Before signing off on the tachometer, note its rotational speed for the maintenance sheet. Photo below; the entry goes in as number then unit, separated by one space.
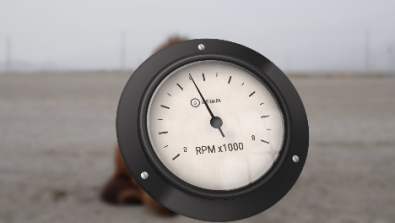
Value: 3500 rpm
